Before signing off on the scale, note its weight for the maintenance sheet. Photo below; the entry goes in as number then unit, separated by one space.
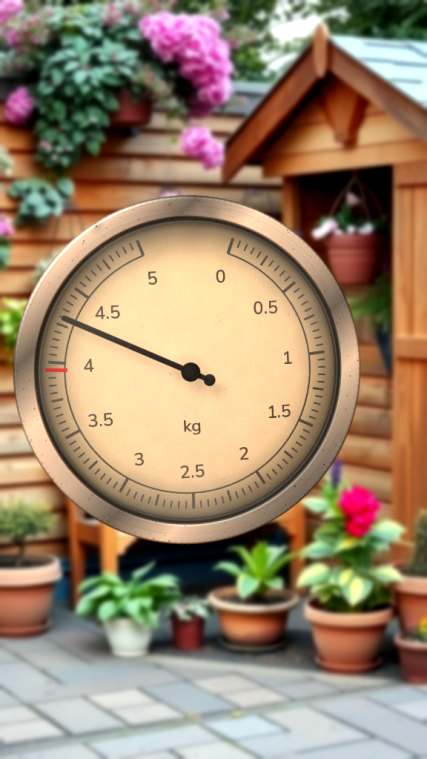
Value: 4.3 kg
